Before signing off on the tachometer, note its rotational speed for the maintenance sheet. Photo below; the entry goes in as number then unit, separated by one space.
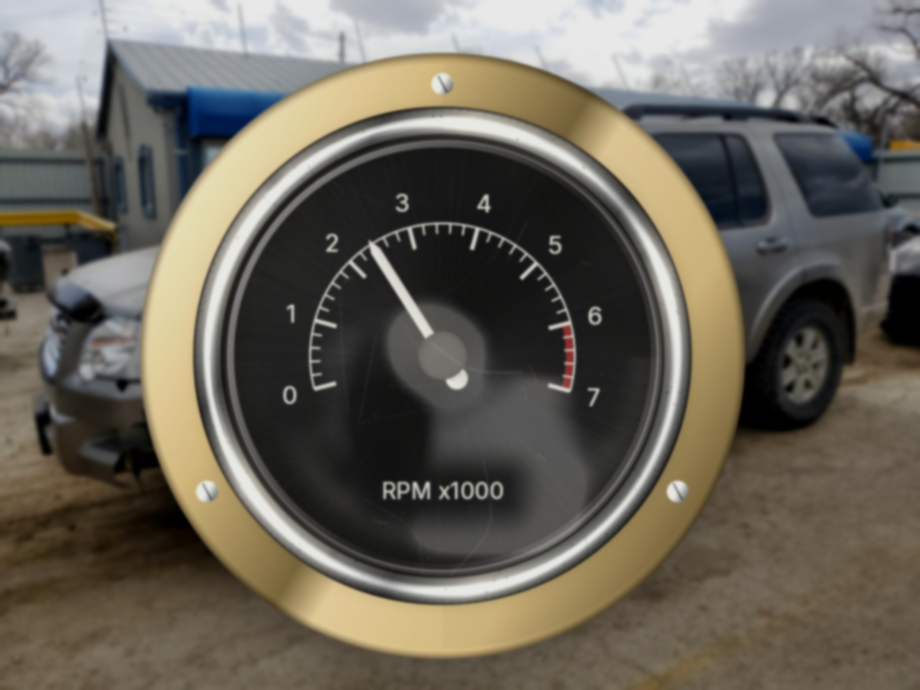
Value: 2400 rpm
